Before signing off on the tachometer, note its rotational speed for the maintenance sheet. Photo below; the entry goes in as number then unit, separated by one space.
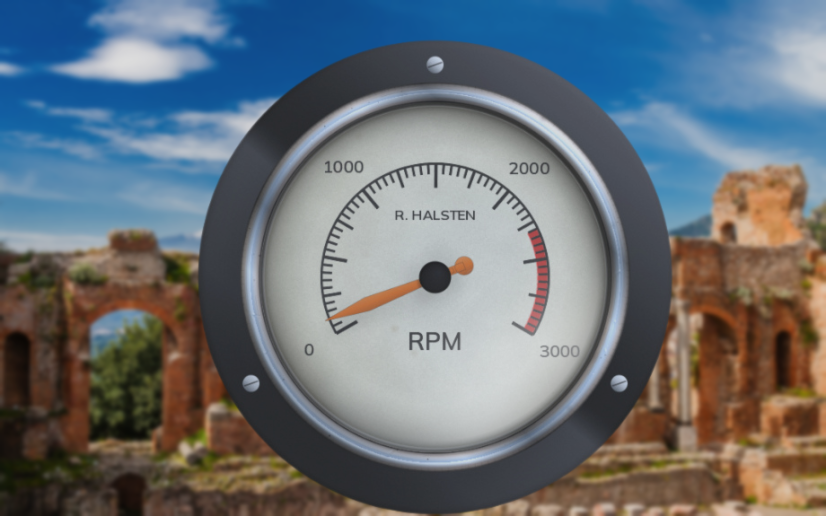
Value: 100 rpm
